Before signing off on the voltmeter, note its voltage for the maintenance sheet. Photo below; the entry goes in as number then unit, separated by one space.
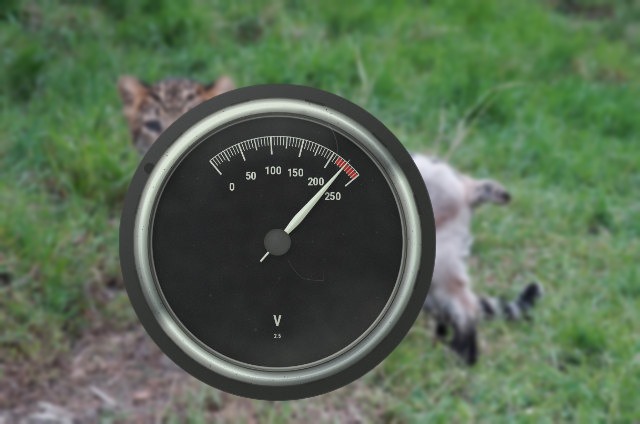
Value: 225 V
